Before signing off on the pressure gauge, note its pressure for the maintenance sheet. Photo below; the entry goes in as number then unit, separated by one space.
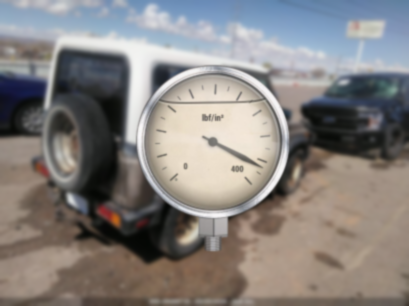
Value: 370 psi
